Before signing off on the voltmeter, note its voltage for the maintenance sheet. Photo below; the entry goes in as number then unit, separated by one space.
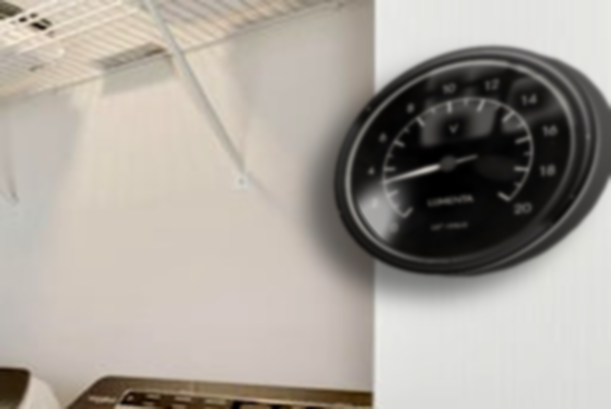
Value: 3 V
